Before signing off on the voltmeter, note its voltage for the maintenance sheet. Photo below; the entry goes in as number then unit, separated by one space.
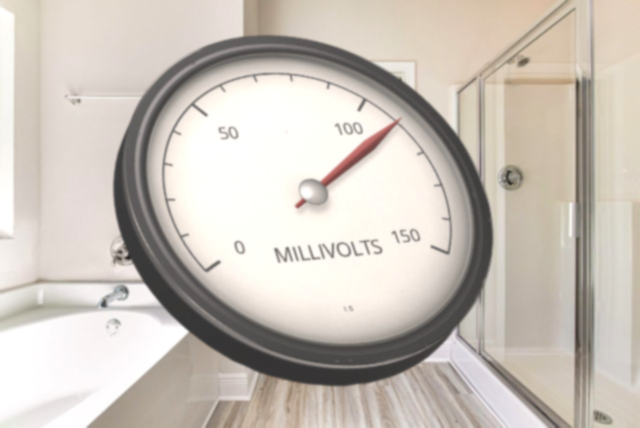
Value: 110 mV
